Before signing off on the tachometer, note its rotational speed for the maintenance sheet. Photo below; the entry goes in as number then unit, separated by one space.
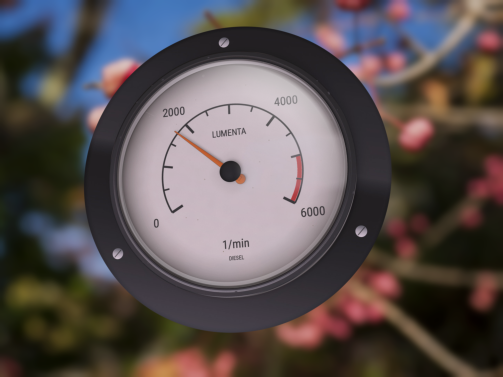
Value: 1750 rpm
